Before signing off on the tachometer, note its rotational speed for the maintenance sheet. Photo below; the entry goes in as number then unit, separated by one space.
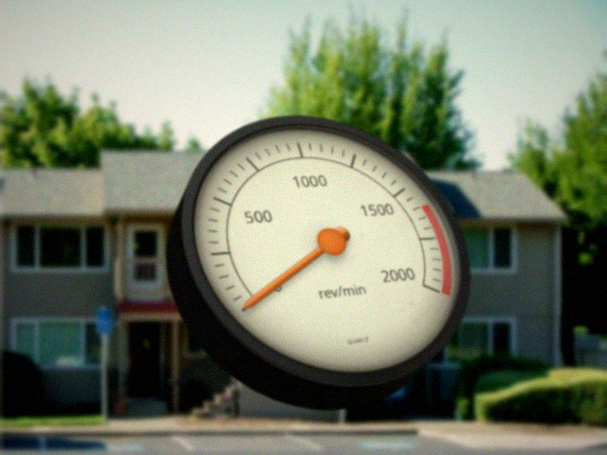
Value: 0 rpm
